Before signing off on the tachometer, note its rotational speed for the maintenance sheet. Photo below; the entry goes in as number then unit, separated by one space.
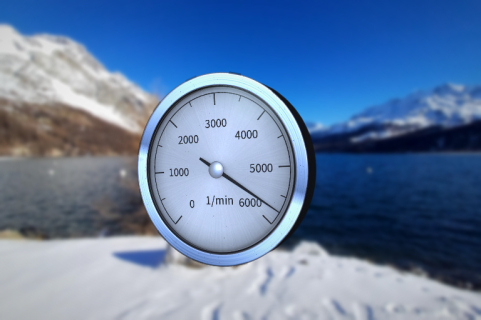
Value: 5750 rpm
